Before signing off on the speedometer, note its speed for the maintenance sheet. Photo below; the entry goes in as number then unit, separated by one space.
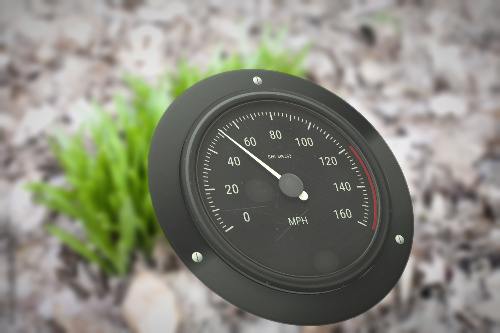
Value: 50 mph
